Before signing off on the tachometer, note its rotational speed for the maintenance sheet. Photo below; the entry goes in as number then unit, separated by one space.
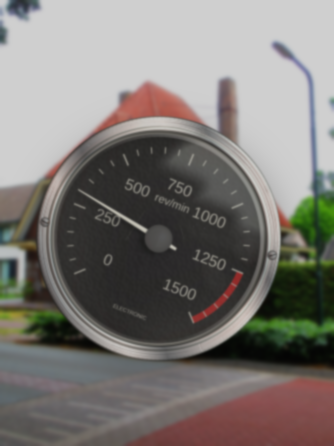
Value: 300 rpm
